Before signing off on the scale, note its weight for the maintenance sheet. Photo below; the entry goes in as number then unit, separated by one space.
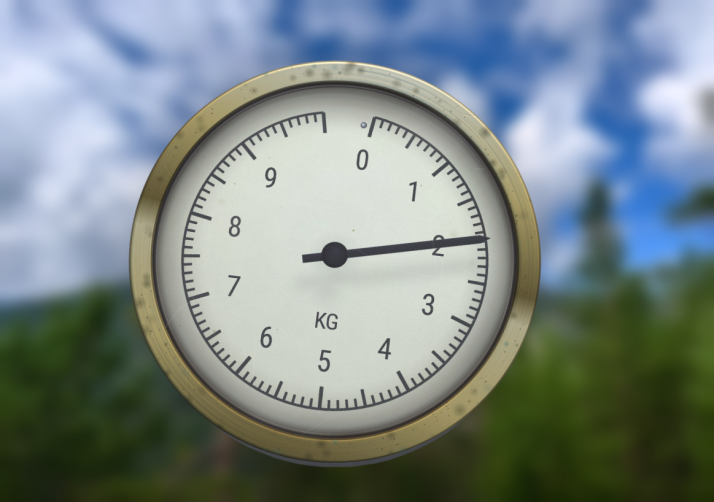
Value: 2 kg
